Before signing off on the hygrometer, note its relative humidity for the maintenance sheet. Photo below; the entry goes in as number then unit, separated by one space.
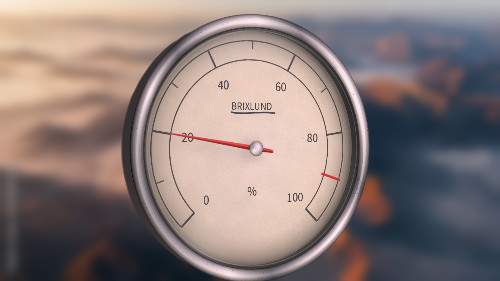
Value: 20 %
